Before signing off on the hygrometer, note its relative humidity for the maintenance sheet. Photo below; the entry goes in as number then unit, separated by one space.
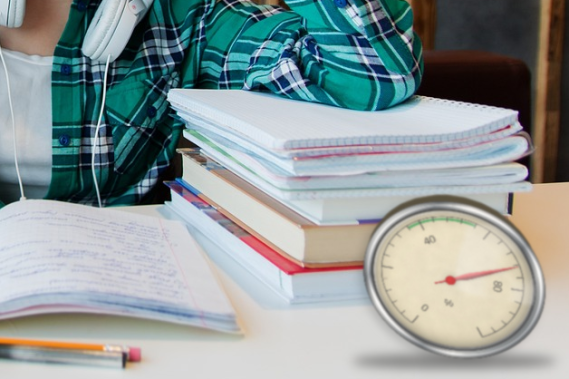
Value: 72 %
